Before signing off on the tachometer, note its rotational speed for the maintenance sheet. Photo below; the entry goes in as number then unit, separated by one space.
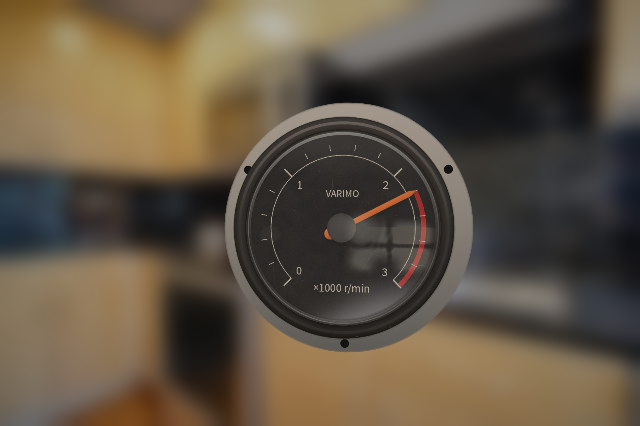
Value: 2200 rpm
